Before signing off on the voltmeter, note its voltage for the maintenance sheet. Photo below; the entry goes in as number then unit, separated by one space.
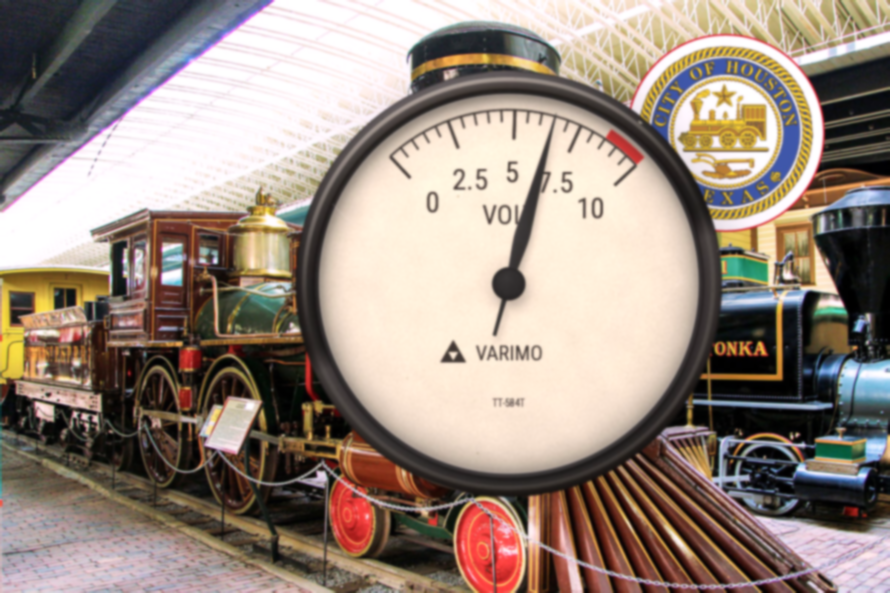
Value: 6.5 V
